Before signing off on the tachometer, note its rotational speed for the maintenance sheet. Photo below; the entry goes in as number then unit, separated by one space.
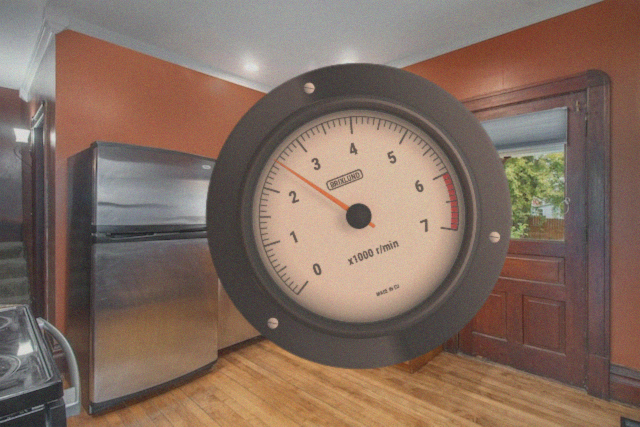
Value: 2500 rpm
